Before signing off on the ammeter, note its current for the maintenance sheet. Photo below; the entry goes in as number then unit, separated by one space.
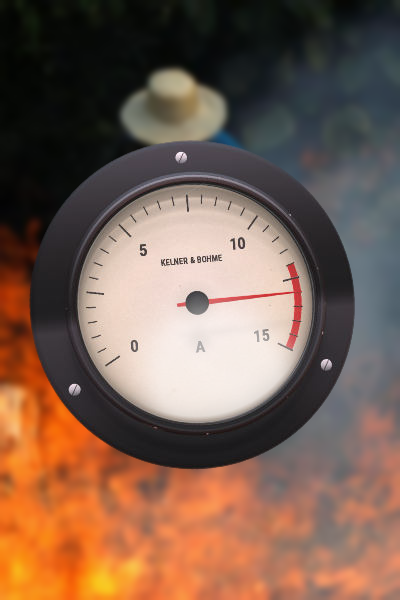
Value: 13 A
